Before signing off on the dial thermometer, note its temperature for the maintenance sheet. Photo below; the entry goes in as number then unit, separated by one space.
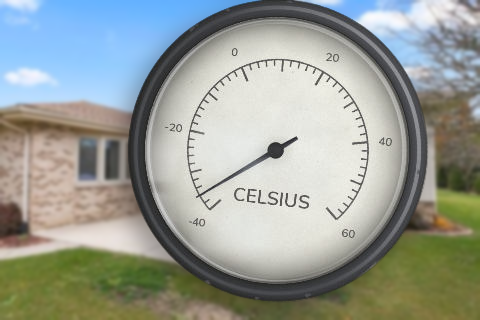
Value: -36 °C
